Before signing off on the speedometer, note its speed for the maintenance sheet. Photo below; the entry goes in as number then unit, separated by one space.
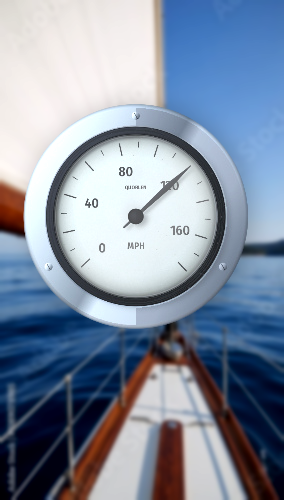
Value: 120 mph
